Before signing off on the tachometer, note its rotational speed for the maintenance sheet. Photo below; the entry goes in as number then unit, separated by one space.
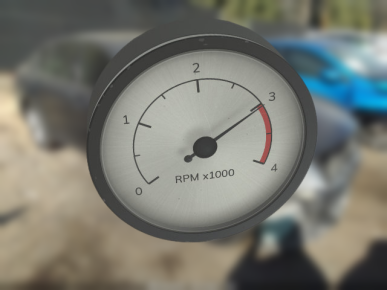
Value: 3000 rpm
